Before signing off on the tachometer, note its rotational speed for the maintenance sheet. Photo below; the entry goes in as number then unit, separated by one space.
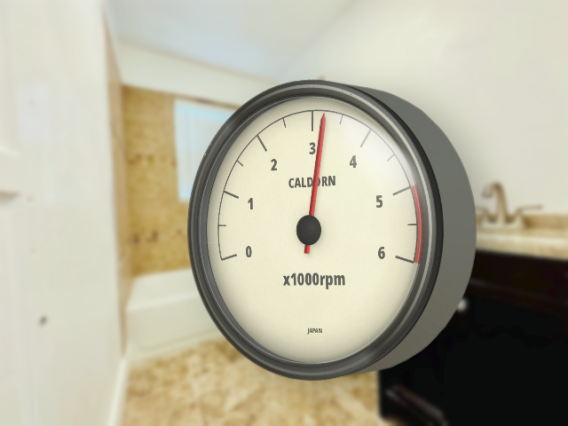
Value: 3250 rpm
